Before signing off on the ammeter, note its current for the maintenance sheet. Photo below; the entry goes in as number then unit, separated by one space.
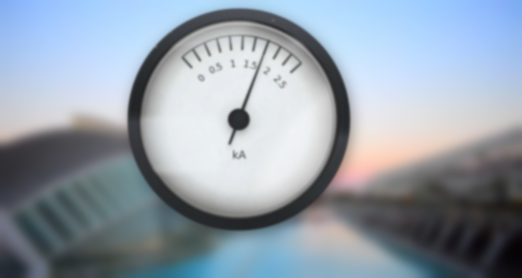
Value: 1.75 kA
